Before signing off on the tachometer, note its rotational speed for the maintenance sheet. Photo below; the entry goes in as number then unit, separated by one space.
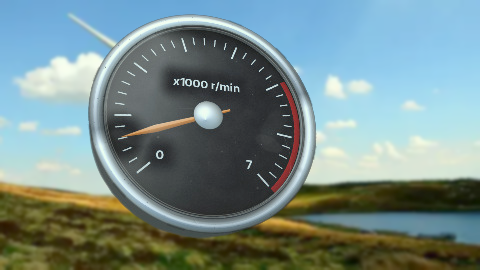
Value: 600 rpm
